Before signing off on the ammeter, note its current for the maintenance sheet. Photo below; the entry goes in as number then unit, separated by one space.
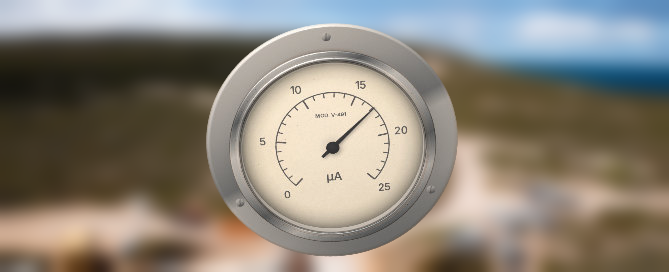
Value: 17 µA
